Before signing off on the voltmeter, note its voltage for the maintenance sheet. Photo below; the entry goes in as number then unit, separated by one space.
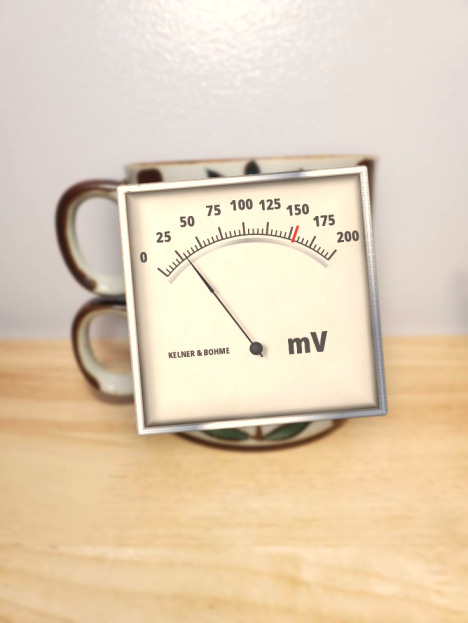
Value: 30 mV
